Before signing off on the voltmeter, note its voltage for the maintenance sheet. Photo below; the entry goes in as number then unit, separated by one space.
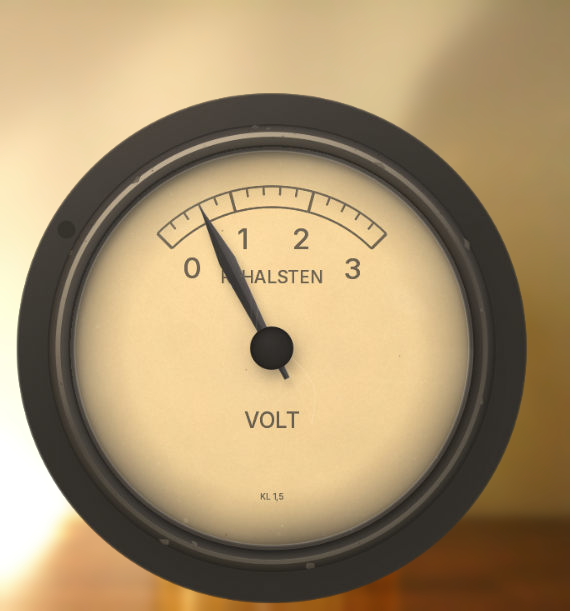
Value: 0.6 V
